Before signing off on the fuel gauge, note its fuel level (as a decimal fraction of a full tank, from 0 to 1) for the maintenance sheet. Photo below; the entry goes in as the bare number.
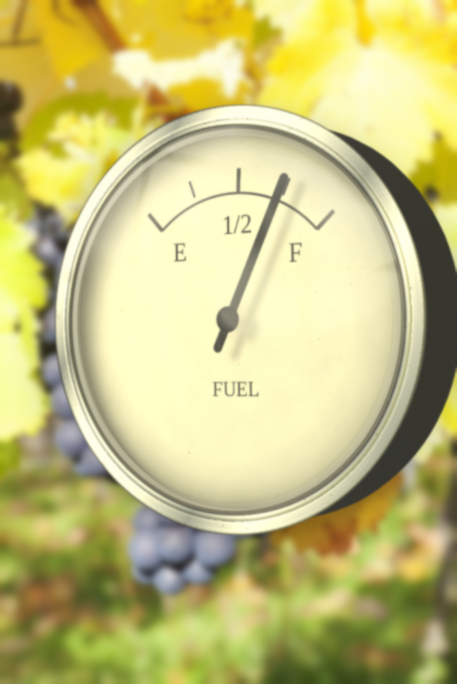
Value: 0.75
